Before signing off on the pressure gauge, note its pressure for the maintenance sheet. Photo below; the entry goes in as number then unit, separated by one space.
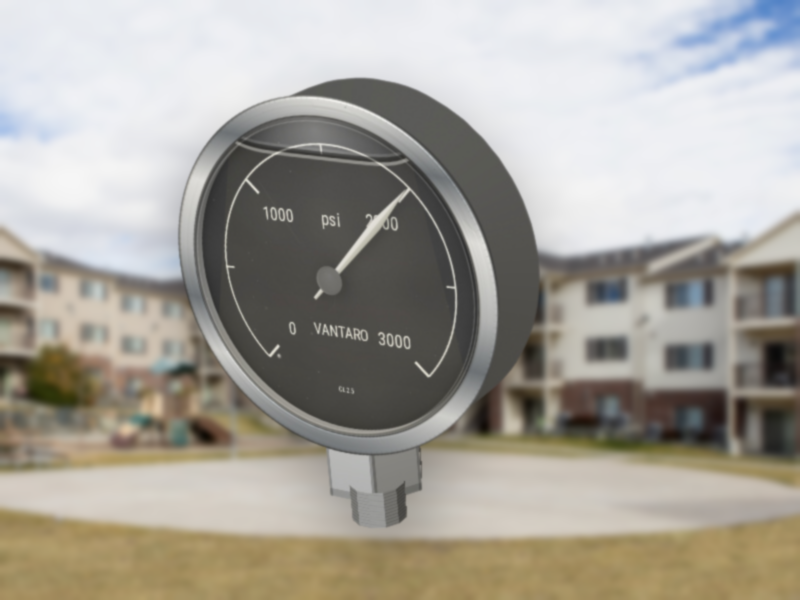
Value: 2000 psi
